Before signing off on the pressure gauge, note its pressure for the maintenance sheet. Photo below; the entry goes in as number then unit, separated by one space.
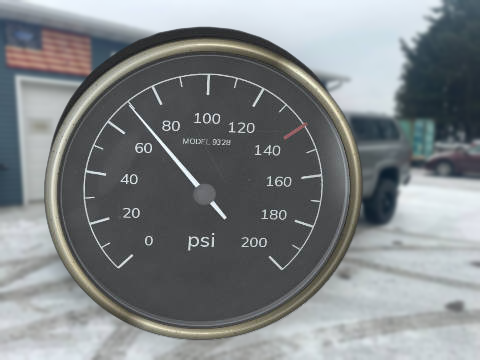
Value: 70 psi
